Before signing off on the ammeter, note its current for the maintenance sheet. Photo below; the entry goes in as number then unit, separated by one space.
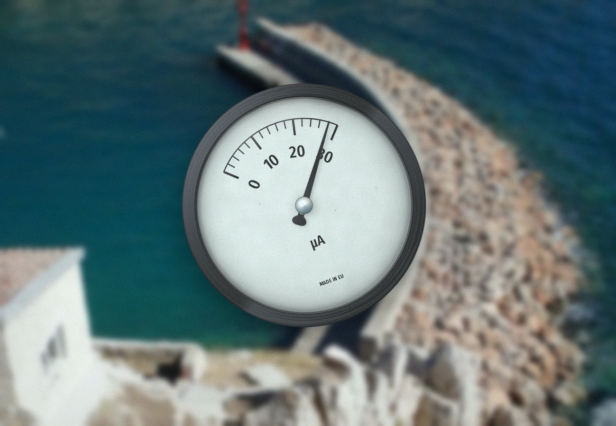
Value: 28 µA
